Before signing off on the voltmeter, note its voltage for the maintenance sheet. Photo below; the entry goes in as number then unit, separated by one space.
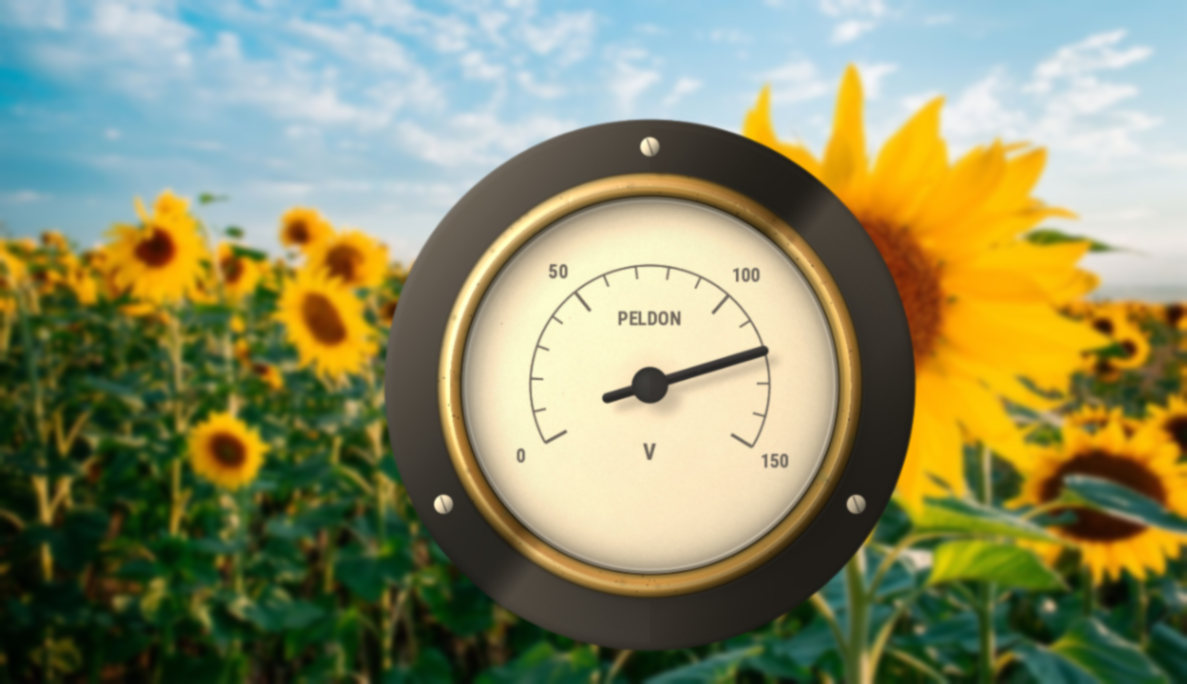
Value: 120 V
